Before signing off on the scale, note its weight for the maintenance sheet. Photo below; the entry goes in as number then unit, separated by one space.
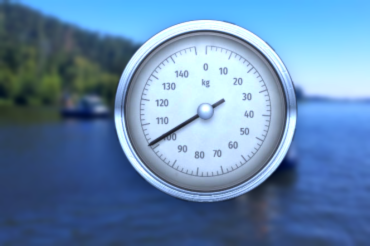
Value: 102 kg
